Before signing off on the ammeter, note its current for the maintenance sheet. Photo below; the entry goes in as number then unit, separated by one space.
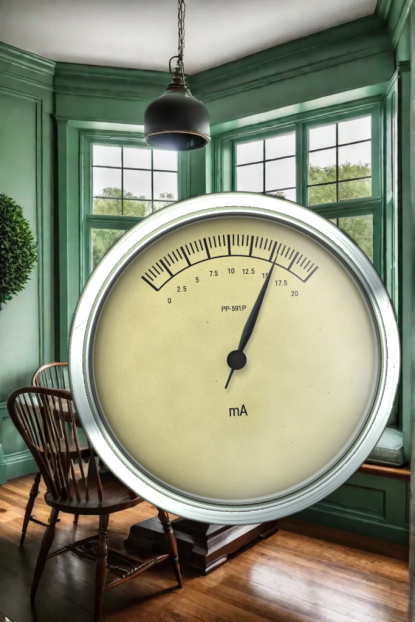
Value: 15.5 mA
